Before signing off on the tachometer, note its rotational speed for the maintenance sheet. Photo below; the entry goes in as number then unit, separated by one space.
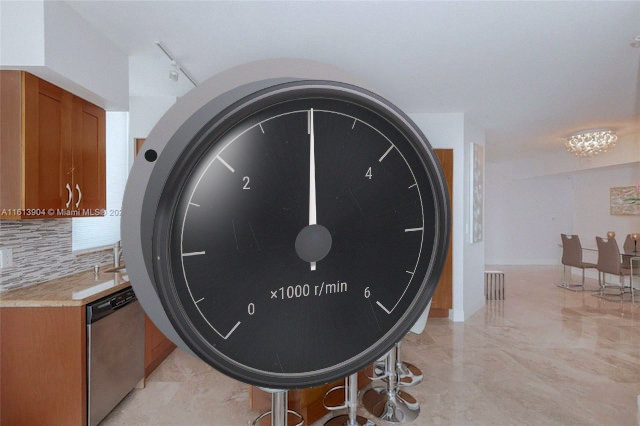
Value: 3000 rpm
